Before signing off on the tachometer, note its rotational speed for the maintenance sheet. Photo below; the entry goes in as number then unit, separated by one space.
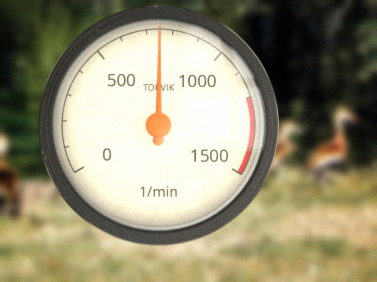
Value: 750 rpm
